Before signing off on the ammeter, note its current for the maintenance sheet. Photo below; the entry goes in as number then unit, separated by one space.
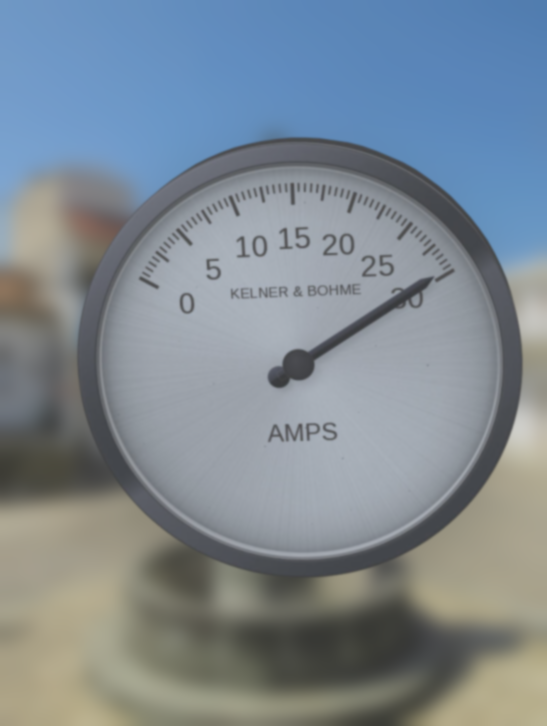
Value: 29.5 A
